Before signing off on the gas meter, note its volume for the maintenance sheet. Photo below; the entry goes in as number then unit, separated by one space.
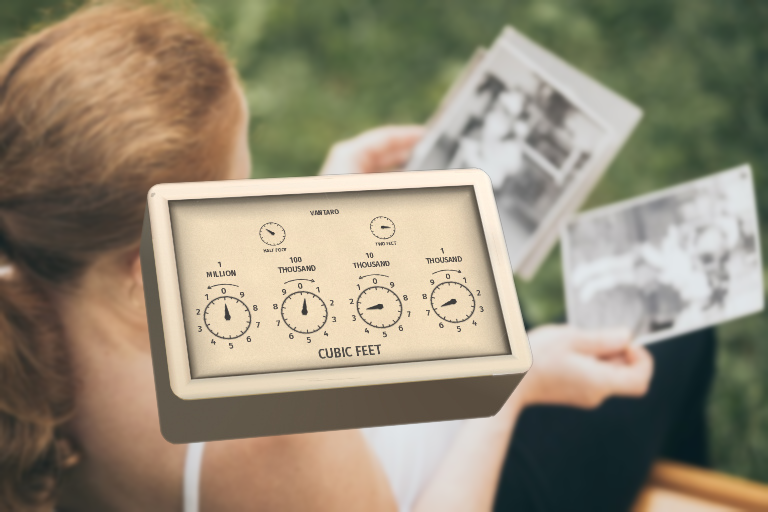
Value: 2700 ft³
